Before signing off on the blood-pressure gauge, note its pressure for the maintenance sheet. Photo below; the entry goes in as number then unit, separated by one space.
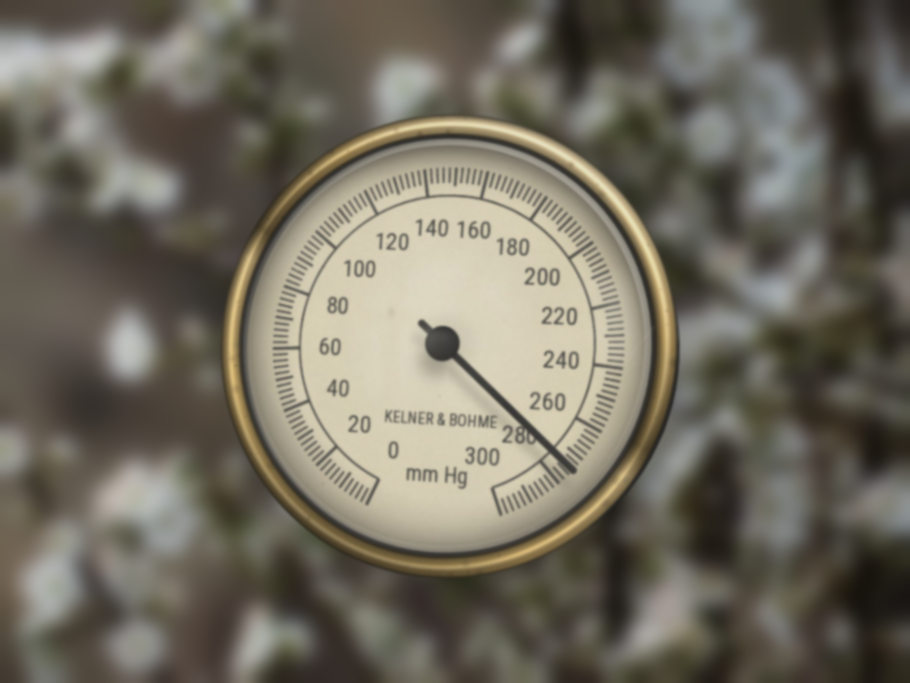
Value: 274 mmHg
